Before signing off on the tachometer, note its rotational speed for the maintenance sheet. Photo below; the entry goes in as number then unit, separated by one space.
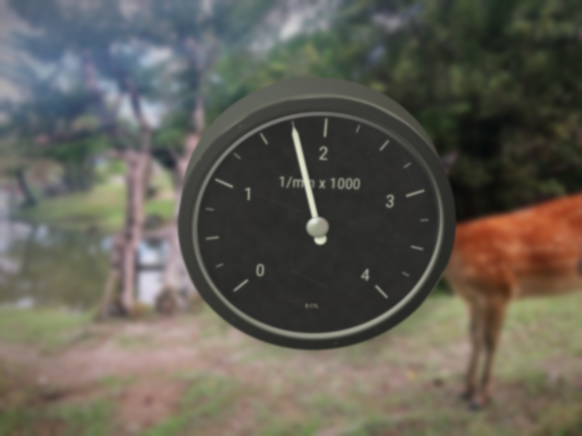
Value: 1750 rpm
